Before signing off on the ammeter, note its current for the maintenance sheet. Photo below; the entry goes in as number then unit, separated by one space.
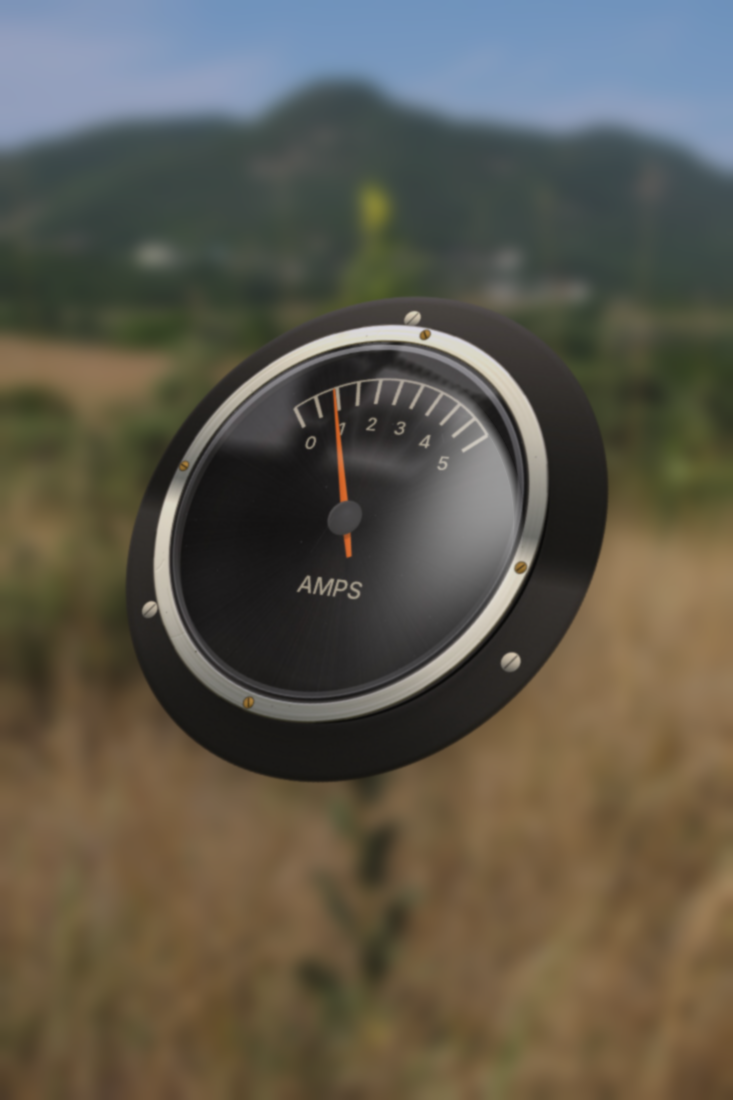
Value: 1 A
